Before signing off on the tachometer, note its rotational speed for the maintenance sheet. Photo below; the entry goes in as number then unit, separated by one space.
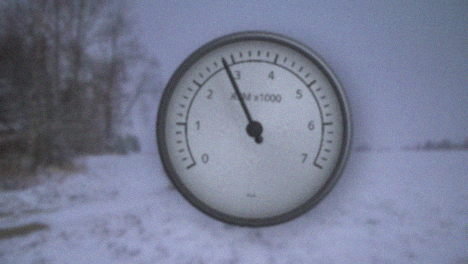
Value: 2800 rpm
